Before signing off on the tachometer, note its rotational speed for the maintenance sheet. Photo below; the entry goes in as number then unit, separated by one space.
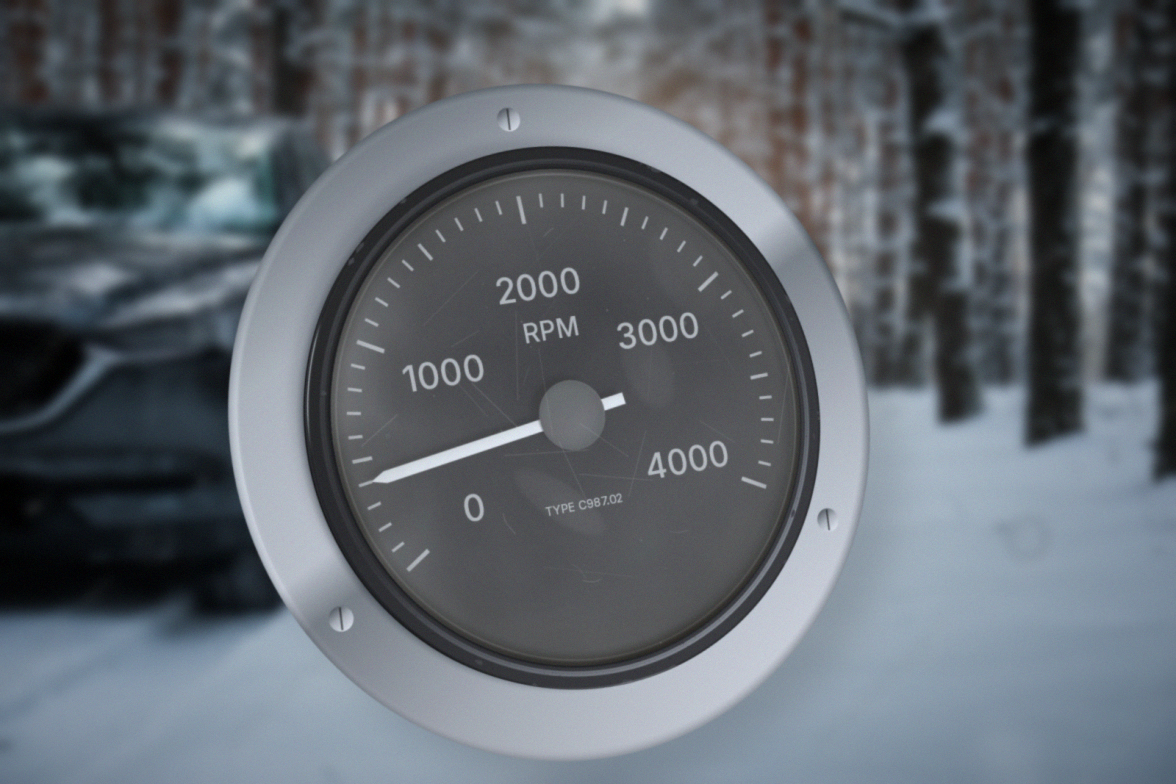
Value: 400 rpm
